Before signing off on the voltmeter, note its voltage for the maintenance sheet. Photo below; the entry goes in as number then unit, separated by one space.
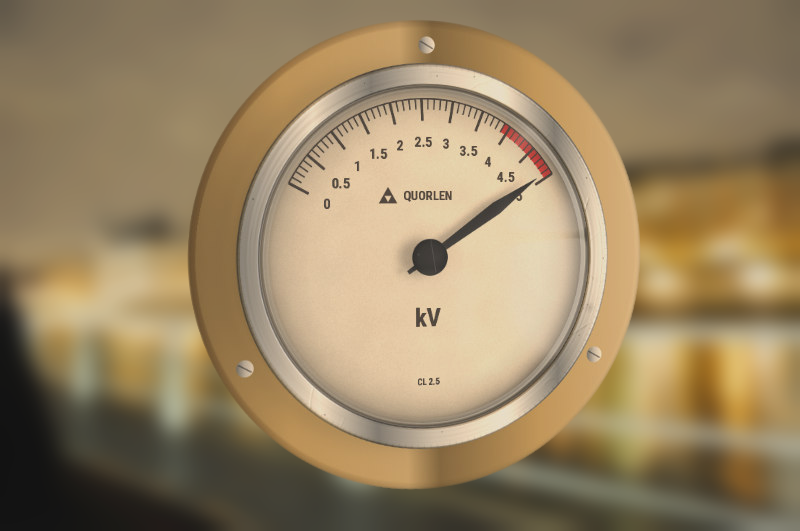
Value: 4.9 kV
